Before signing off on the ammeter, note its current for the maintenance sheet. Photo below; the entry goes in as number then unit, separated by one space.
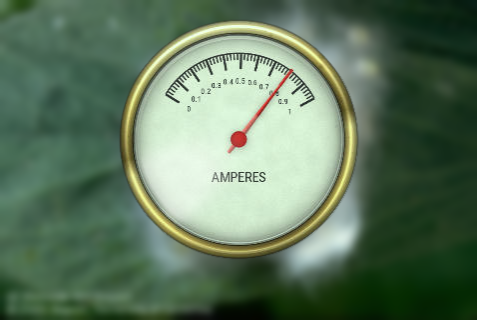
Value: 0.8 A
